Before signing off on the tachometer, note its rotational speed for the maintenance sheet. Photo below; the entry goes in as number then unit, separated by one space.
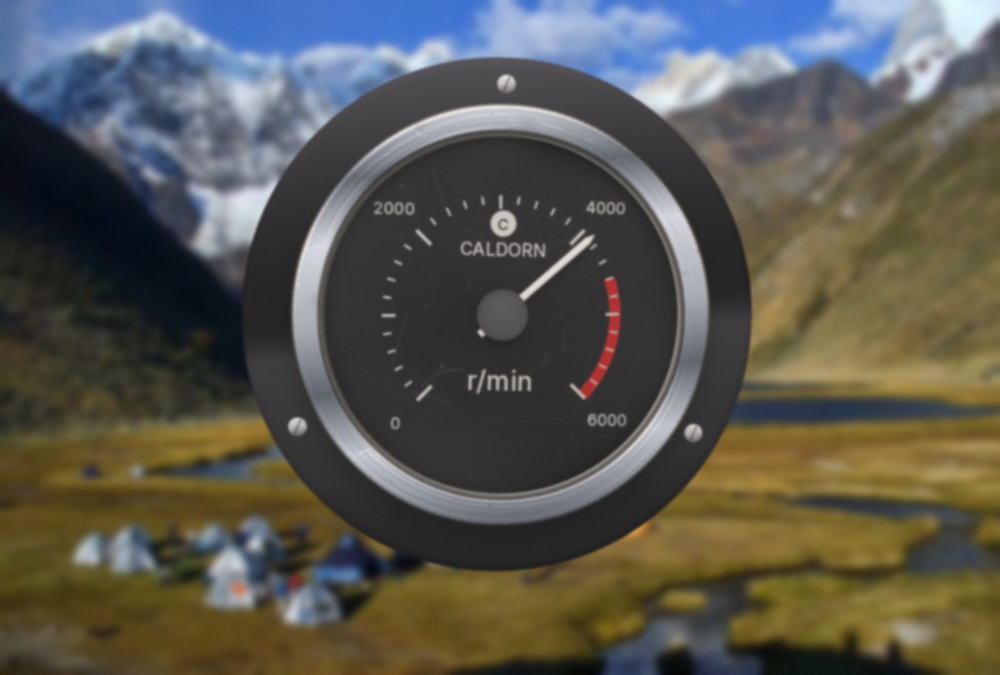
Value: 4100 rpm
